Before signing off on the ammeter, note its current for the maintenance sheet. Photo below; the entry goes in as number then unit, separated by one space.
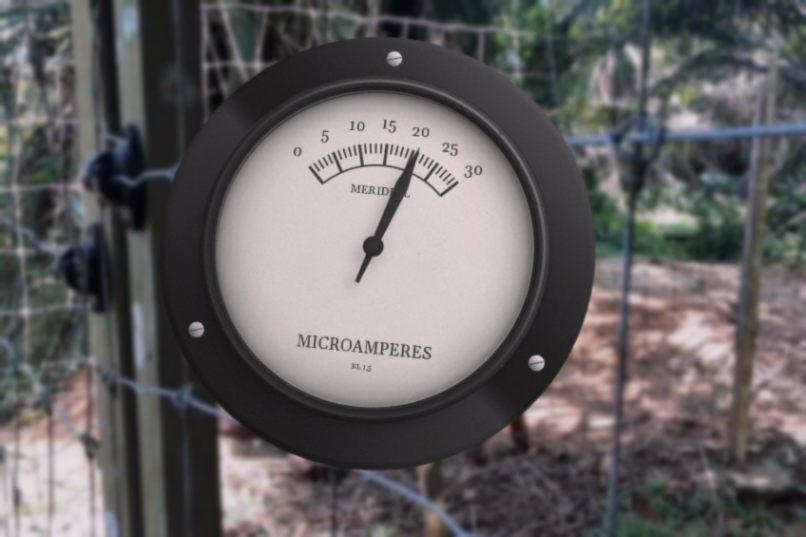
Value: 21 µA
